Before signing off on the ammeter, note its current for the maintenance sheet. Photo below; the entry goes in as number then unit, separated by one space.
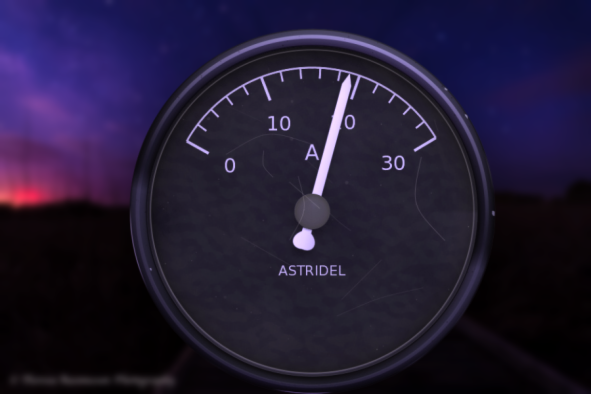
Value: 19 A
